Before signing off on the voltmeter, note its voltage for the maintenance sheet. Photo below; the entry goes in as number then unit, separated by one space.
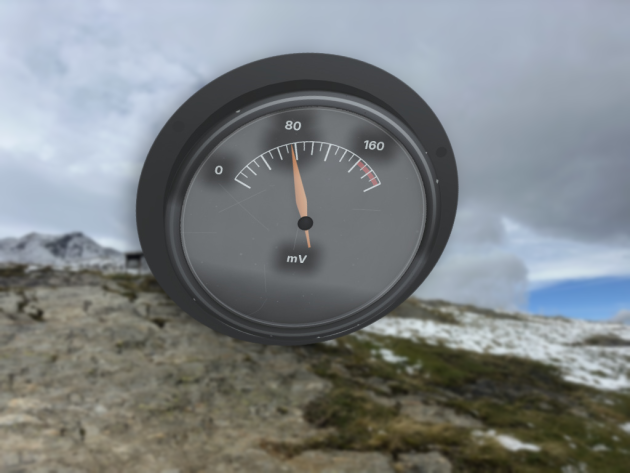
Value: 75 mV
